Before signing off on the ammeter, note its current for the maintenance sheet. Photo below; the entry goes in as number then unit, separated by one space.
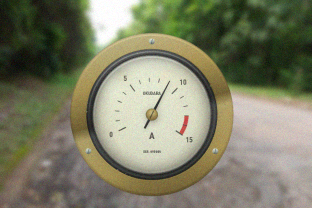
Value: 9 A
